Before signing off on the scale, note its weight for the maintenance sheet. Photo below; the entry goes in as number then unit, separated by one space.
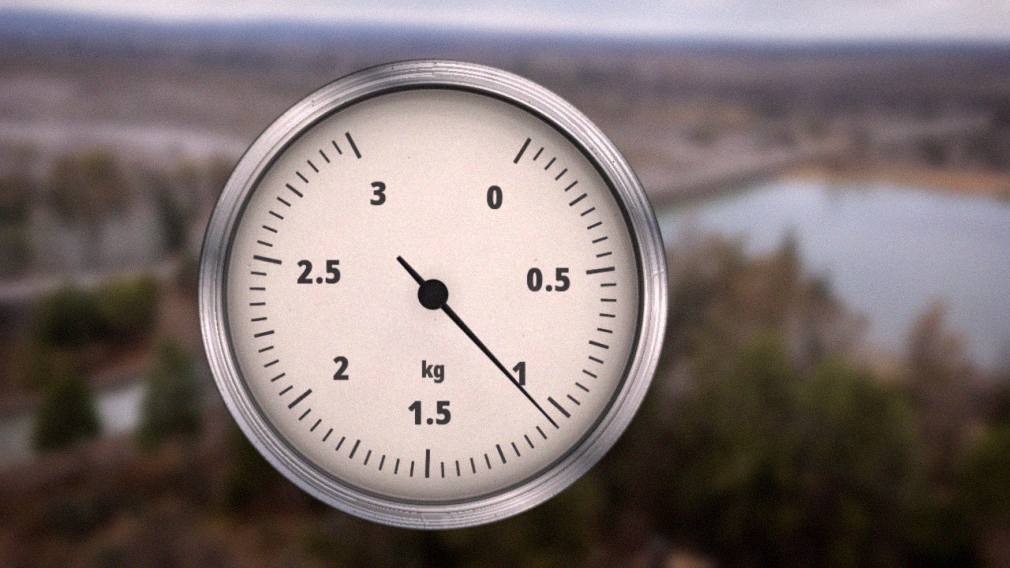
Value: 1.05 kg
